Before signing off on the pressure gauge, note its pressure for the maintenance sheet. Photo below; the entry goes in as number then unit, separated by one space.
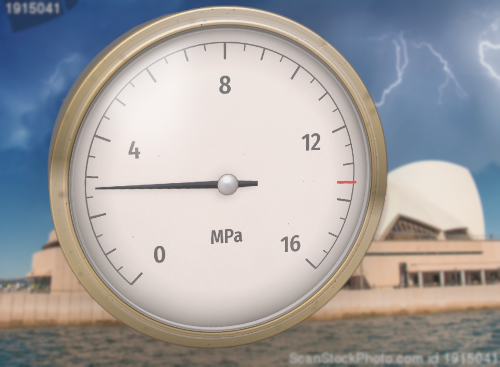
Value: 2.75 MPa
